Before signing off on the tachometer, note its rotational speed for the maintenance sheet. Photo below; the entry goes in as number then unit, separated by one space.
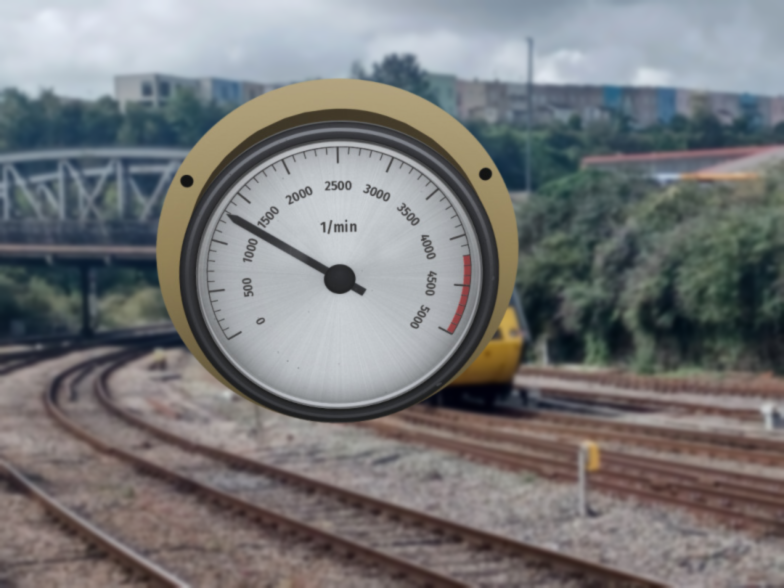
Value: 1300 rpm
